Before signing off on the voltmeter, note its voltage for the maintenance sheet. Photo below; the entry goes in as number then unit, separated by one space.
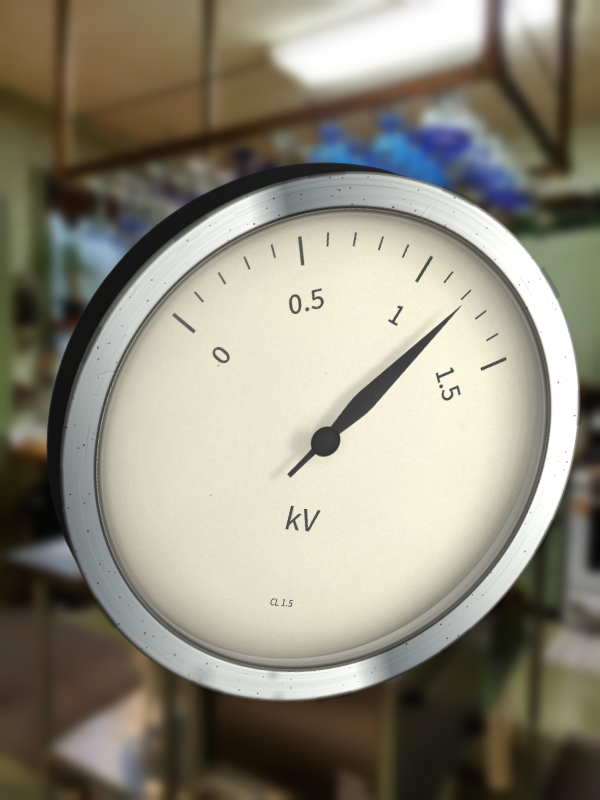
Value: 1.2 kV
